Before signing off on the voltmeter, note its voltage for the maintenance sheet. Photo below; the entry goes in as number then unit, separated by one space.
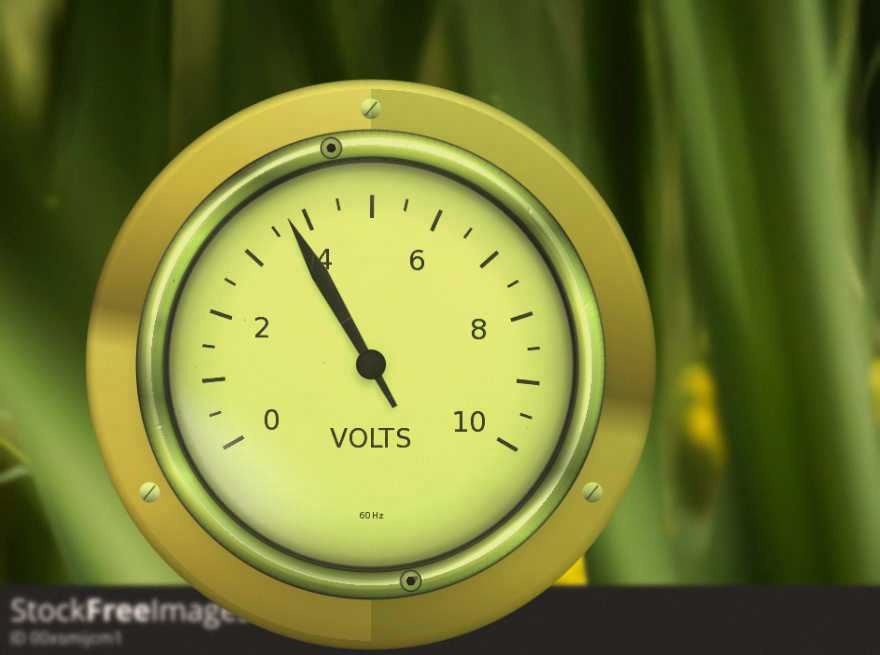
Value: 3.75 V
